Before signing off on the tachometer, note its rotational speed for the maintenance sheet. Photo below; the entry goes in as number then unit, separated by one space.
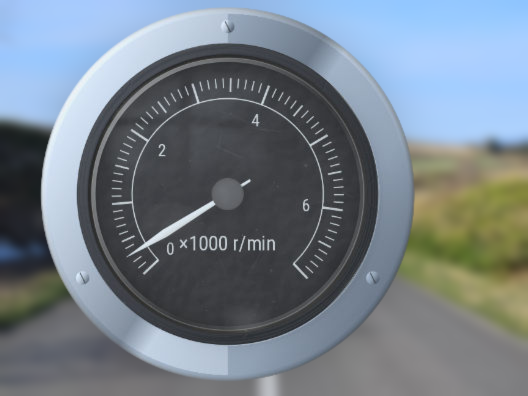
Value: 300 rpm
